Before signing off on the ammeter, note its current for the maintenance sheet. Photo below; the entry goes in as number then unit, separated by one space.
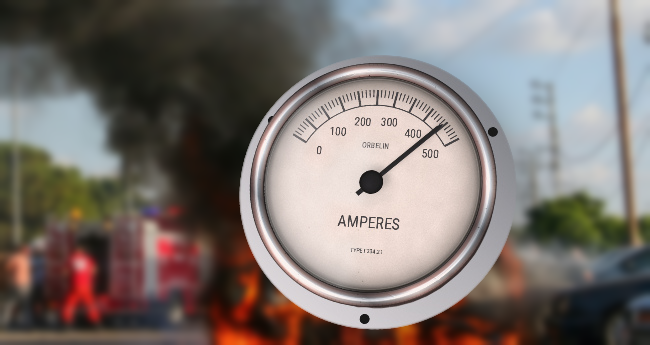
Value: 450 A
